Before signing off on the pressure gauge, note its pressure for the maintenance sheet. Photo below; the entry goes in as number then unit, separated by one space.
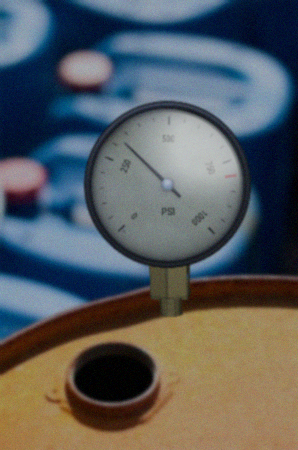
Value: 325 psi
